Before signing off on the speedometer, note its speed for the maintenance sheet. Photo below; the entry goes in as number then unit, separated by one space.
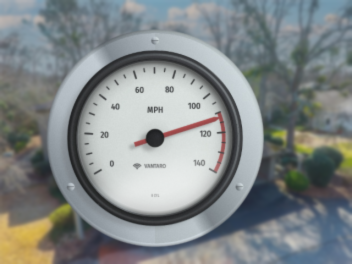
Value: 112.5 mph
